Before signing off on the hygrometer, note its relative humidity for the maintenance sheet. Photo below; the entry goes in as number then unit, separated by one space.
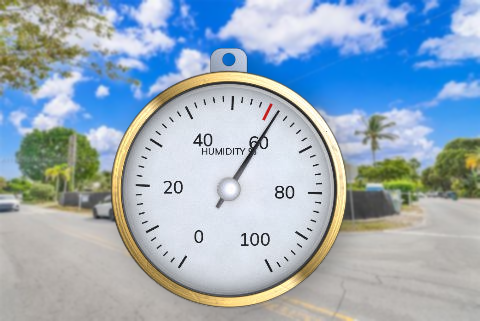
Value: 60 %
